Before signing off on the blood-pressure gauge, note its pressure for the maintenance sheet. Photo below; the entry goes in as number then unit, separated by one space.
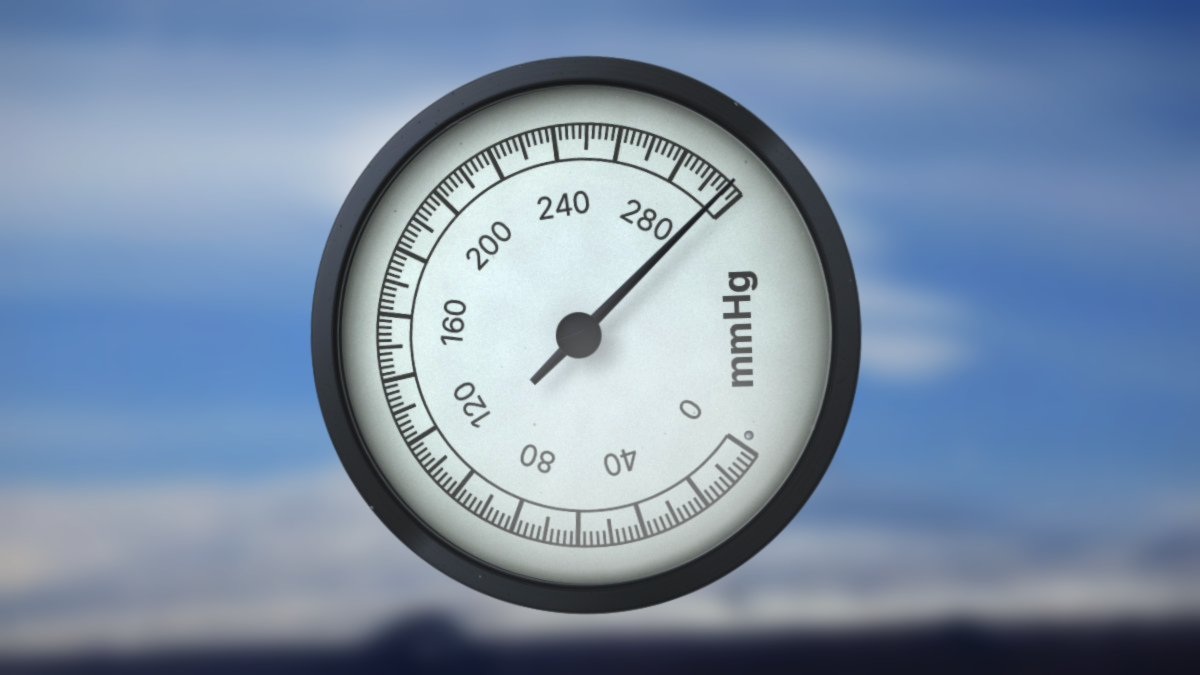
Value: 296 mmHg
